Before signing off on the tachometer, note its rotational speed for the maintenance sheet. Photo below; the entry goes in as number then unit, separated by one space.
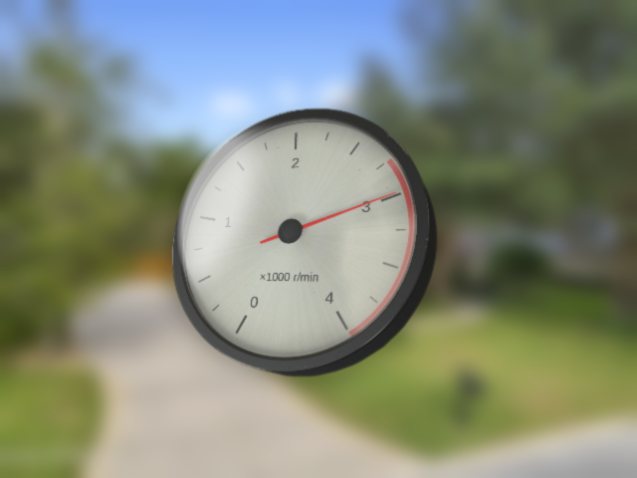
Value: 3000 rpm
